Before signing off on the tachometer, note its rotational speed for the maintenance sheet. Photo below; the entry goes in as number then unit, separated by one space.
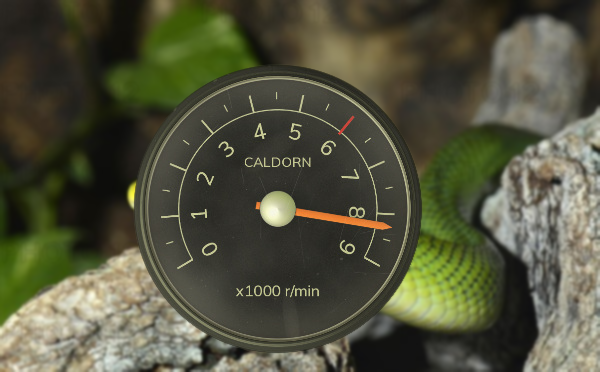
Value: 8250 rpm
